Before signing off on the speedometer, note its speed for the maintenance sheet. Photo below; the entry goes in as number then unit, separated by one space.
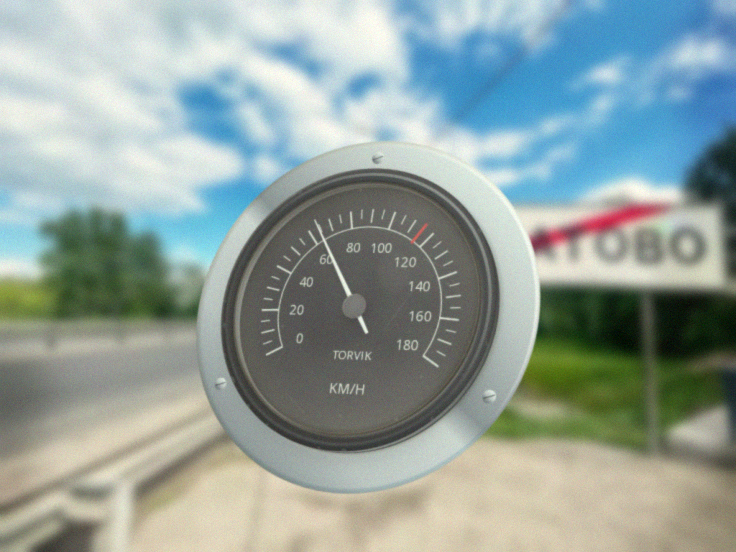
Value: 65 km/h
